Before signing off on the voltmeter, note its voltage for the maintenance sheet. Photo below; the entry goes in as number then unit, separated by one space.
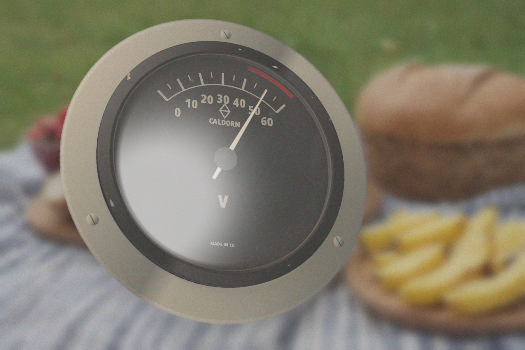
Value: 50 V
